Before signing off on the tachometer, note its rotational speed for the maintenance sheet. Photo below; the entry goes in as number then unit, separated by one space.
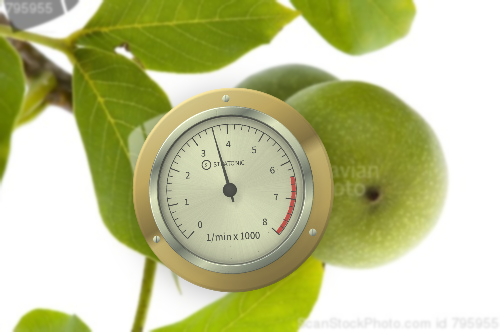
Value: 3600 rpm
